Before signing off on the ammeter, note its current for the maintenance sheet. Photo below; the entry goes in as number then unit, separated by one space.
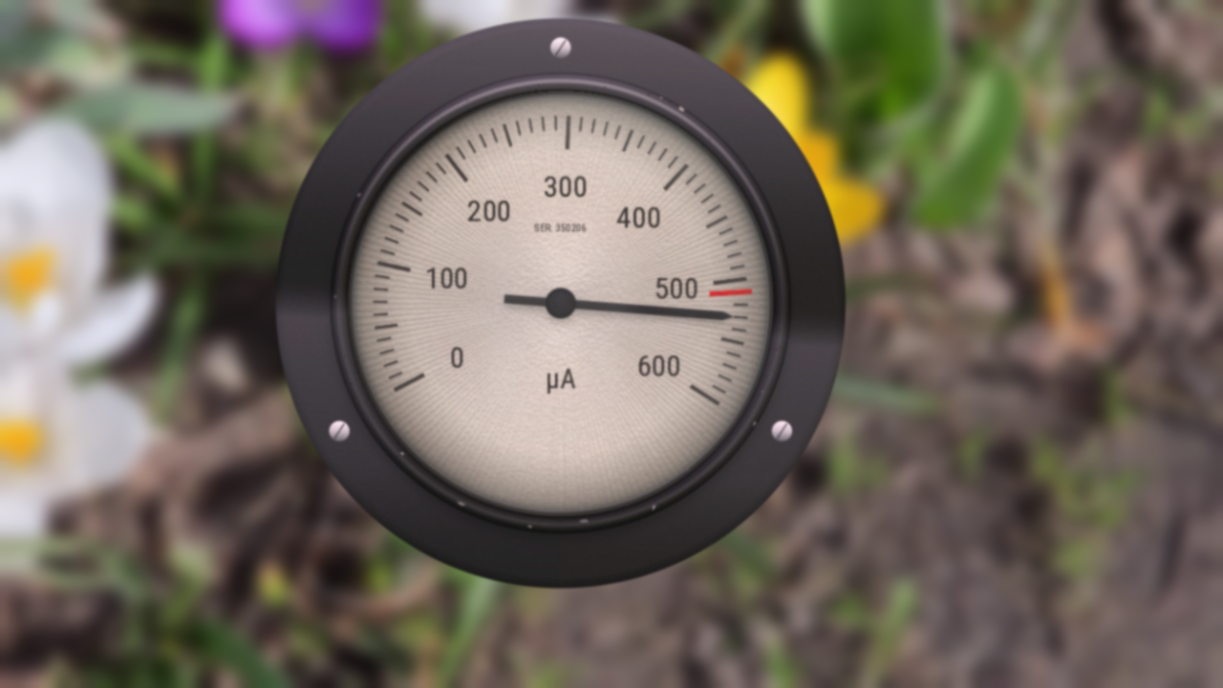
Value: 530 µA
